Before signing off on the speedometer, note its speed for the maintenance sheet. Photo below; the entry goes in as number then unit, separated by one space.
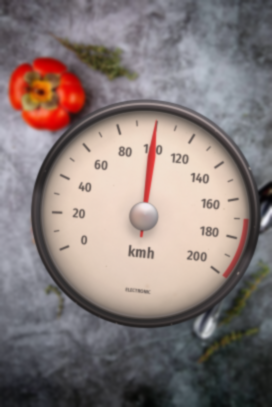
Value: 100 km/h
